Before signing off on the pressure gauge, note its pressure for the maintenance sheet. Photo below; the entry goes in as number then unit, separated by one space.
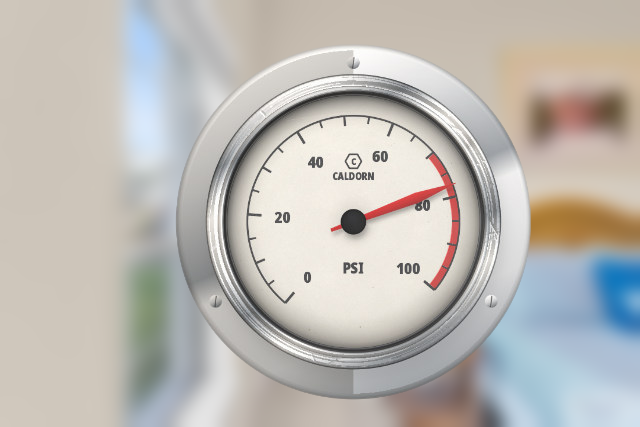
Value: 77.5 psi
